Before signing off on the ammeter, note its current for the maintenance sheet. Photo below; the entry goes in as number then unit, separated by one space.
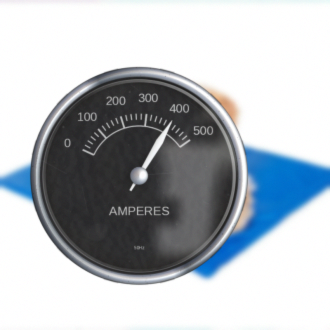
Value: 400 A
